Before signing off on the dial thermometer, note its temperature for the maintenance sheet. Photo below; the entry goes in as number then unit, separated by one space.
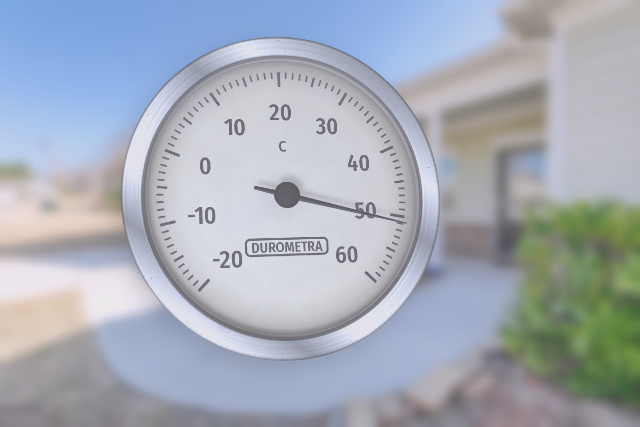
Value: 51 °C
